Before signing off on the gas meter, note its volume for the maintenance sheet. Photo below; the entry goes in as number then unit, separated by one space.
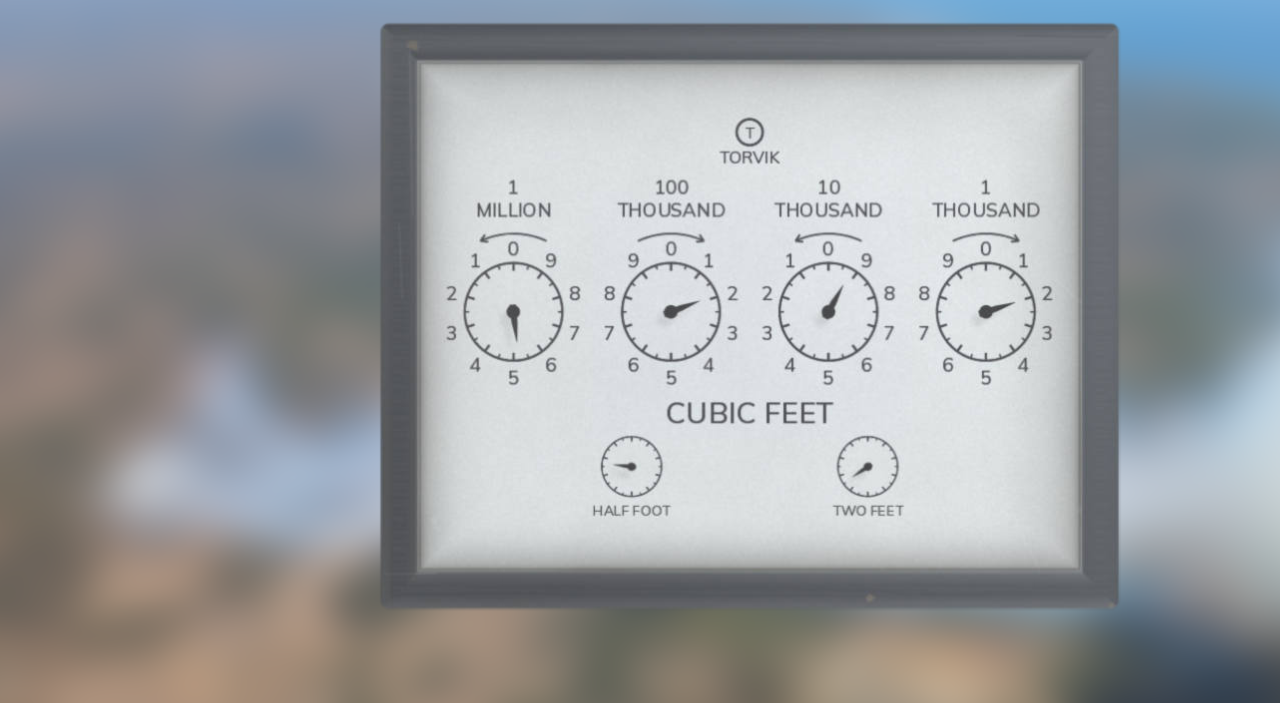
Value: 519200 ft³
